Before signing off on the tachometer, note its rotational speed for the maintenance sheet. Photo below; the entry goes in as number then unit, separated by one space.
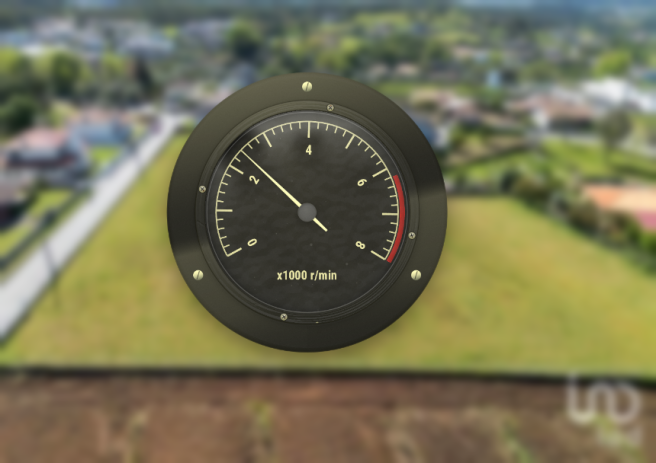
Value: 2400 rpm
